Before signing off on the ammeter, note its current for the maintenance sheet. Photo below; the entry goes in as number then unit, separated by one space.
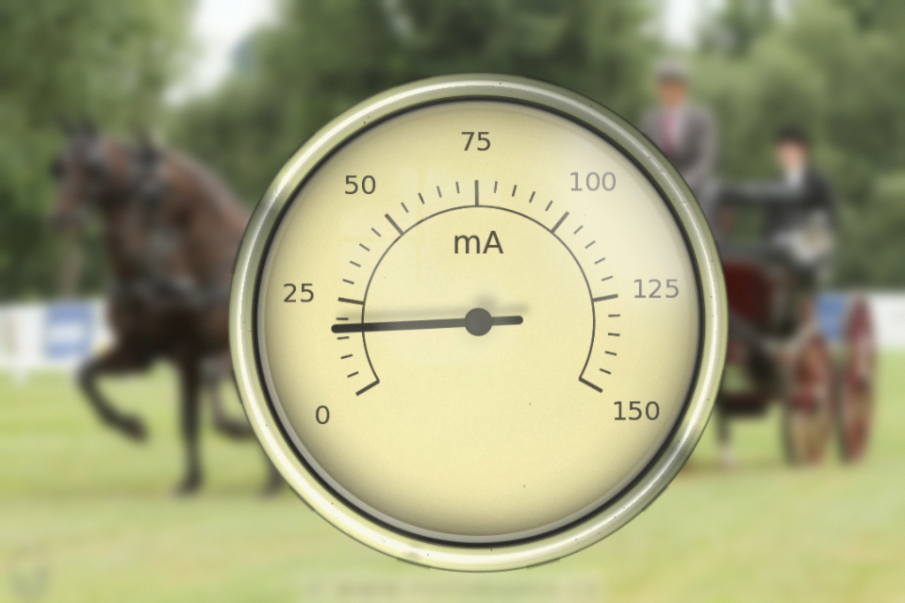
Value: 17.5 mA
